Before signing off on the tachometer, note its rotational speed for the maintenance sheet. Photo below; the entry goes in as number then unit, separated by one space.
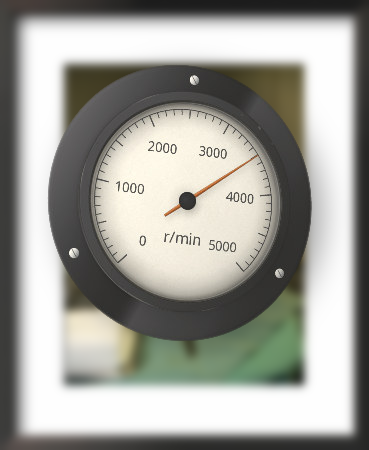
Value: 3500 rpm
